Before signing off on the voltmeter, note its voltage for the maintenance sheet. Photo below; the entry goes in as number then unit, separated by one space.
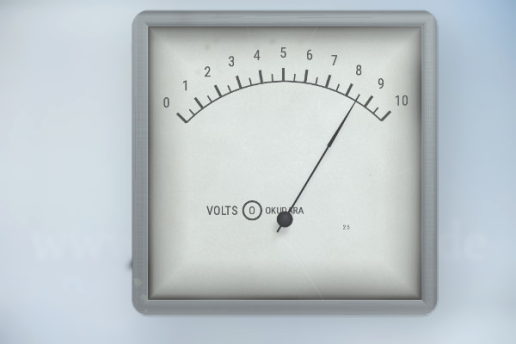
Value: 8.5 V
